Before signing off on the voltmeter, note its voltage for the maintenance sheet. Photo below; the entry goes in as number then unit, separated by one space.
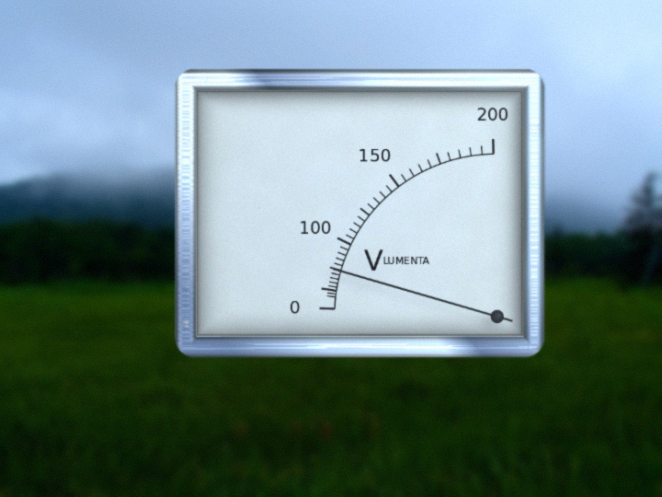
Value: 75 V
